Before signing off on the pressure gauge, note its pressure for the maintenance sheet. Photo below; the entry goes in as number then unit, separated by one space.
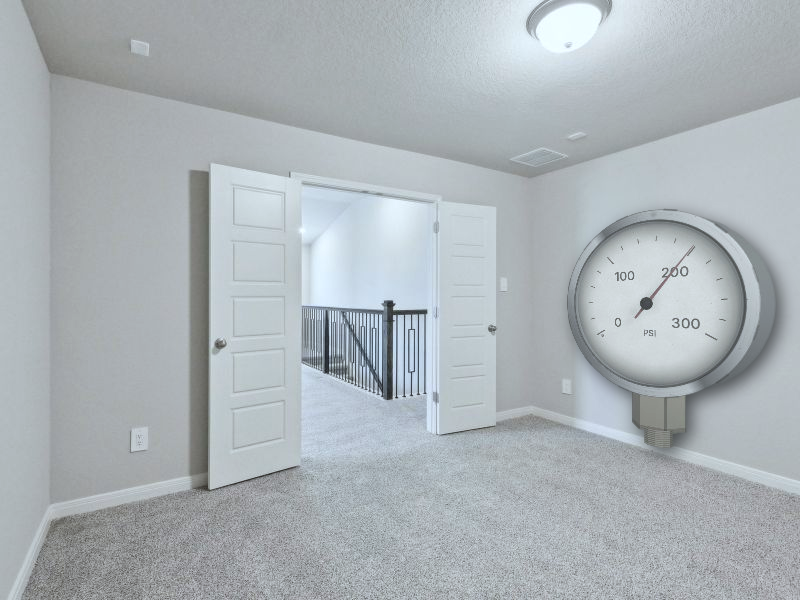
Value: 200 psi
